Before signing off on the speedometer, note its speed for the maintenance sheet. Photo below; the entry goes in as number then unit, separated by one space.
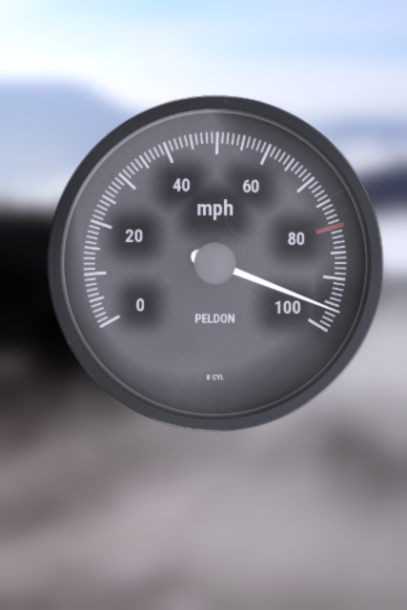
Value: 96 mph
